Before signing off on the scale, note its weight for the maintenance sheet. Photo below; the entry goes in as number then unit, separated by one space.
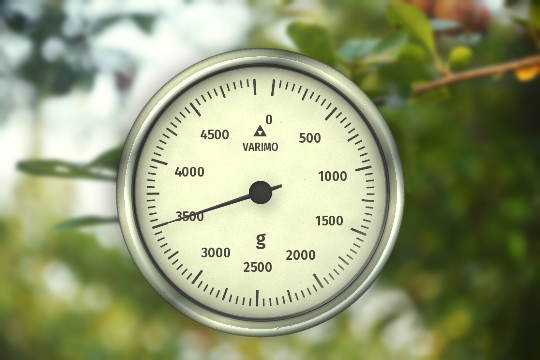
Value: 3500 g
